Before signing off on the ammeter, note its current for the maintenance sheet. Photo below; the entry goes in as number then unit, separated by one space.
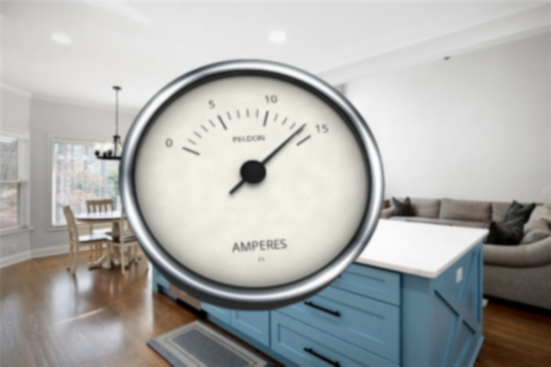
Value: 14 A
